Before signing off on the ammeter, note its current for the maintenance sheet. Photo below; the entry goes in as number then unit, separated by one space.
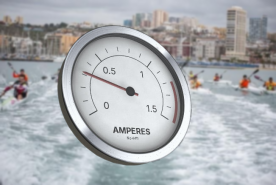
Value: 0.3 A
